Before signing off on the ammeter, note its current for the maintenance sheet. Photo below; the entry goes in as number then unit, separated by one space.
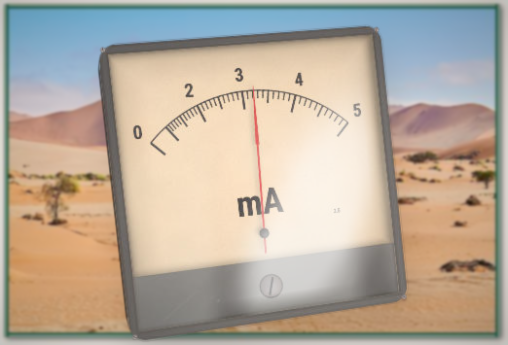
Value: 3.2 mA
